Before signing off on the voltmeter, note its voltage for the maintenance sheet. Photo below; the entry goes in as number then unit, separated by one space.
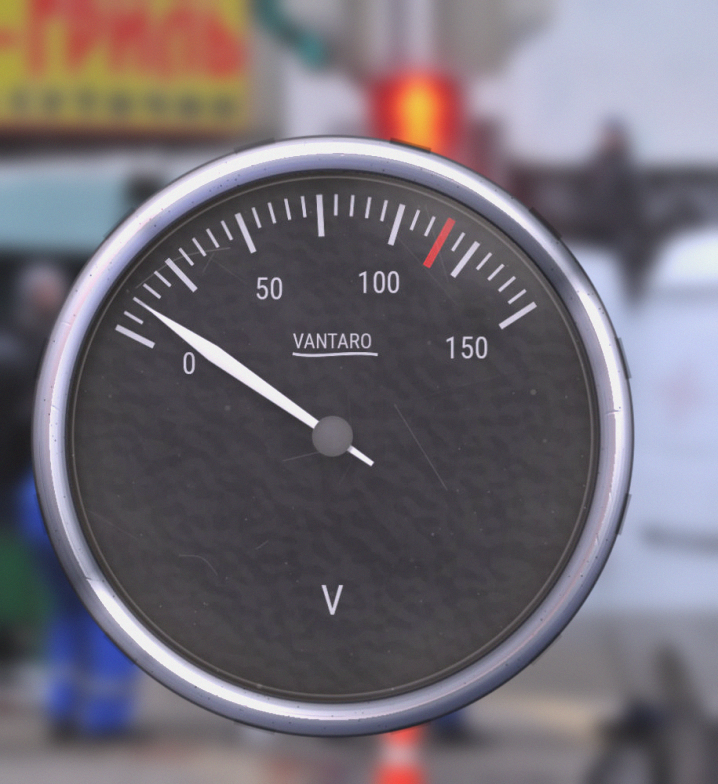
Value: 10 V
